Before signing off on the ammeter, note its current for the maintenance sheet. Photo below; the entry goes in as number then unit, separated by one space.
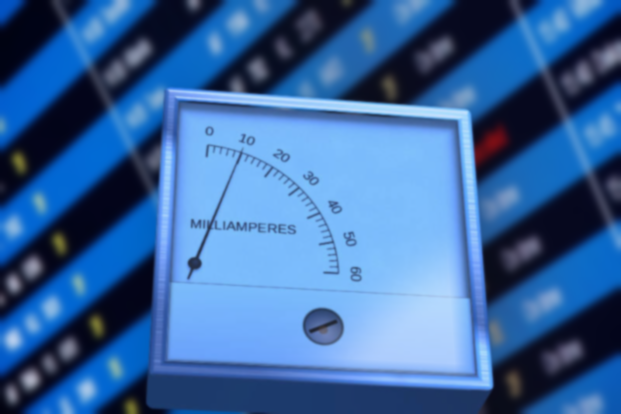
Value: 10 mA
